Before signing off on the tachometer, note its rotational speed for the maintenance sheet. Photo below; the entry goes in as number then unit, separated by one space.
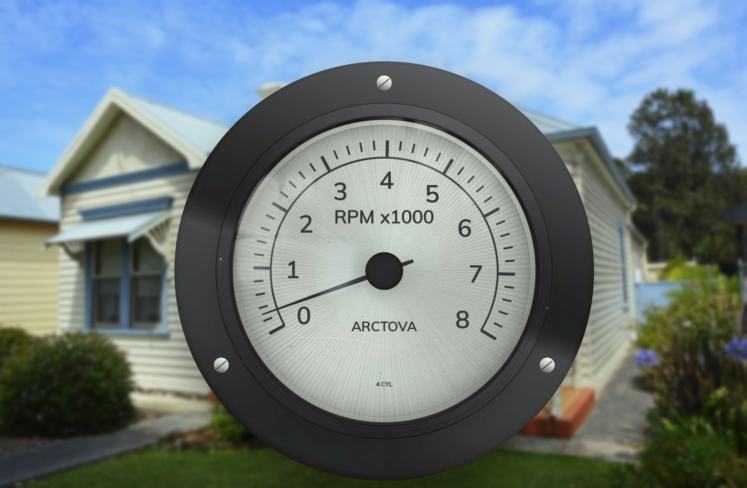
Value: 300 rpm
